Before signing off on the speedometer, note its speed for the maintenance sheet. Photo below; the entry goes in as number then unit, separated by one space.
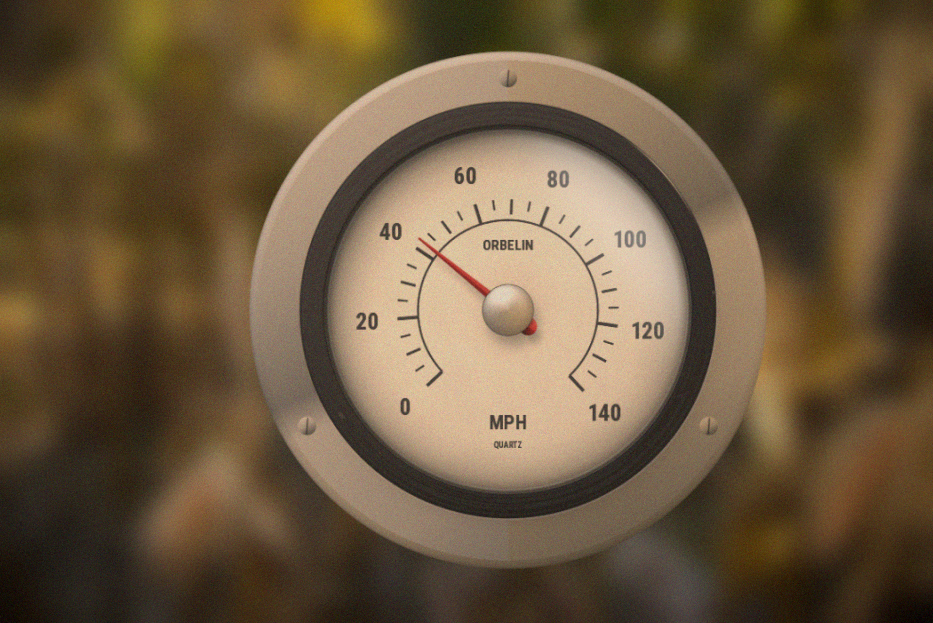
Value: 42.5 mph
